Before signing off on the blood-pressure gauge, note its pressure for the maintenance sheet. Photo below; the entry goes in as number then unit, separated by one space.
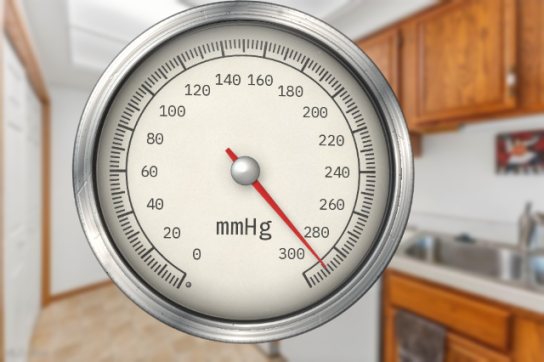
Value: 290 mmHg
